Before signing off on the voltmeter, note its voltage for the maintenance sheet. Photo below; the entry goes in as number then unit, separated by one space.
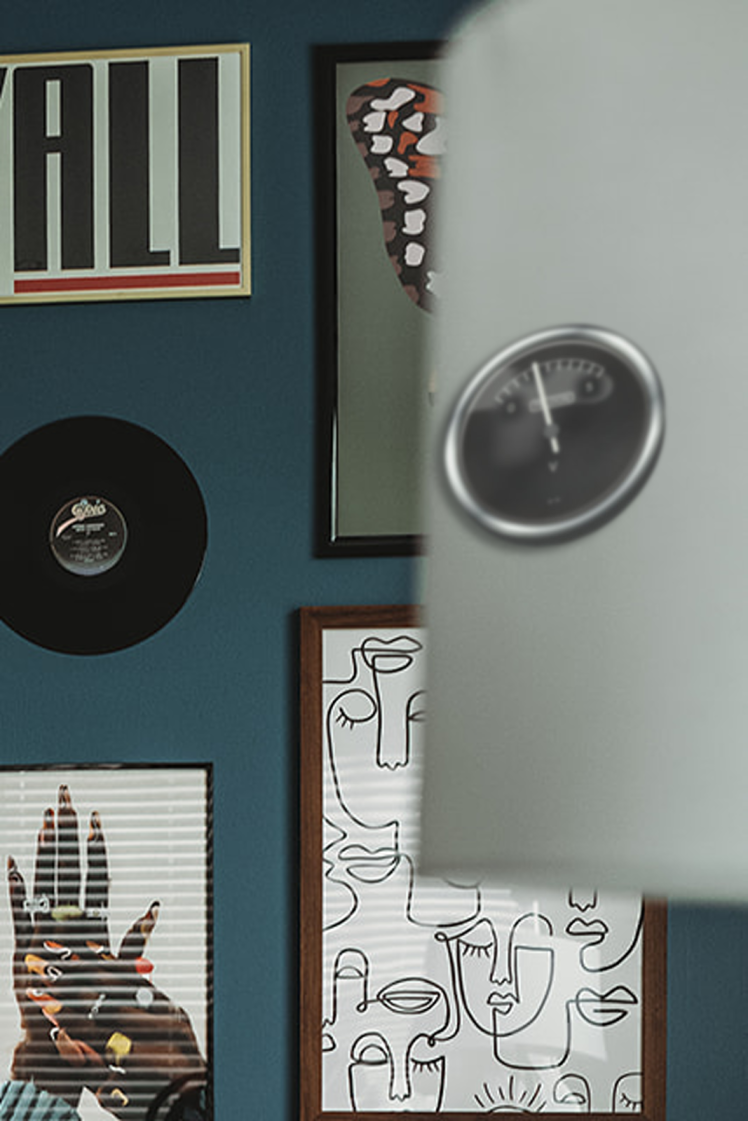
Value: 2 V
